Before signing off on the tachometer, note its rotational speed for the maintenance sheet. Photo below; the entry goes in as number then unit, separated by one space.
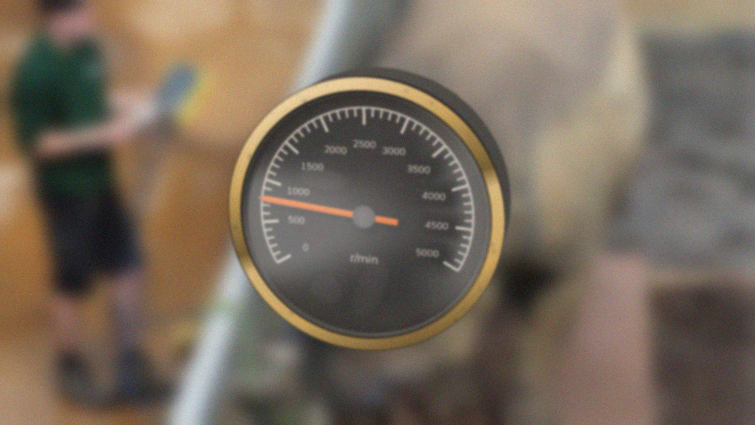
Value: 800 rpm
